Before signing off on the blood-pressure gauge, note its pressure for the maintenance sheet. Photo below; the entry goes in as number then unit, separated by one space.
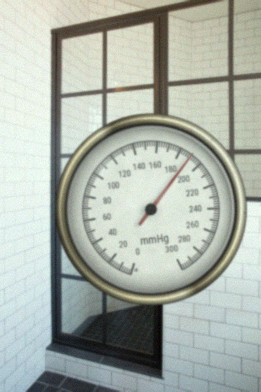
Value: 190 mmHg
